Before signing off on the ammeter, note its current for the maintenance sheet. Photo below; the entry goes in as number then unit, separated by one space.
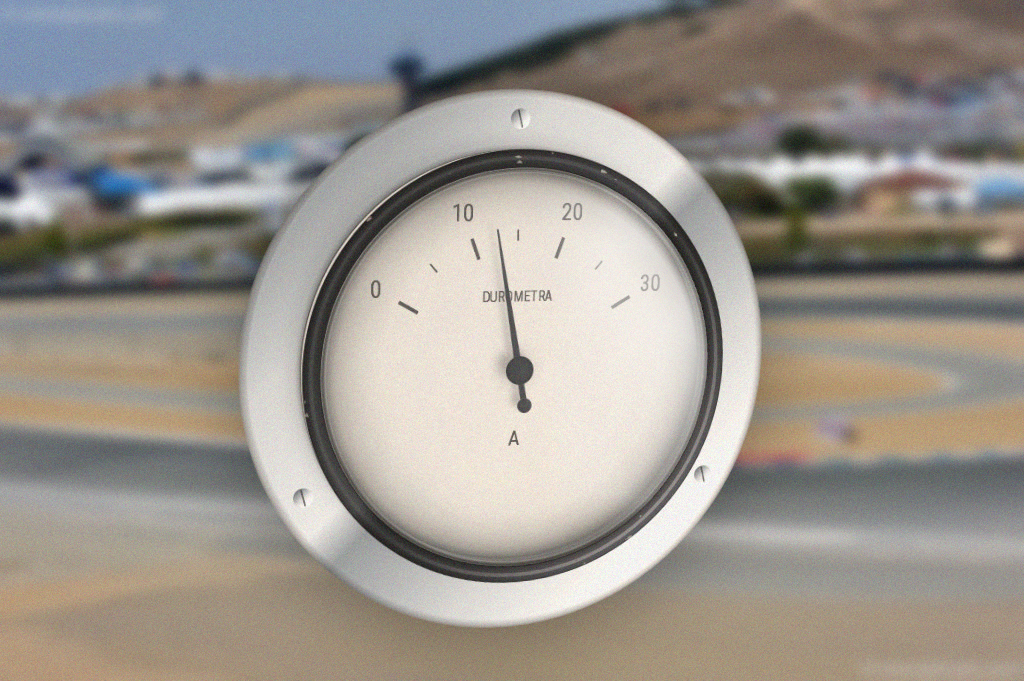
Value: 12.5 A
